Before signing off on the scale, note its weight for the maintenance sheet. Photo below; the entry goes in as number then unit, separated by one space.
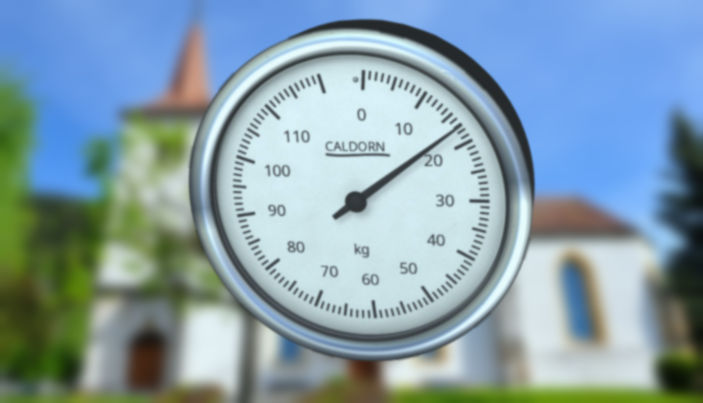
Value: 17 kg
